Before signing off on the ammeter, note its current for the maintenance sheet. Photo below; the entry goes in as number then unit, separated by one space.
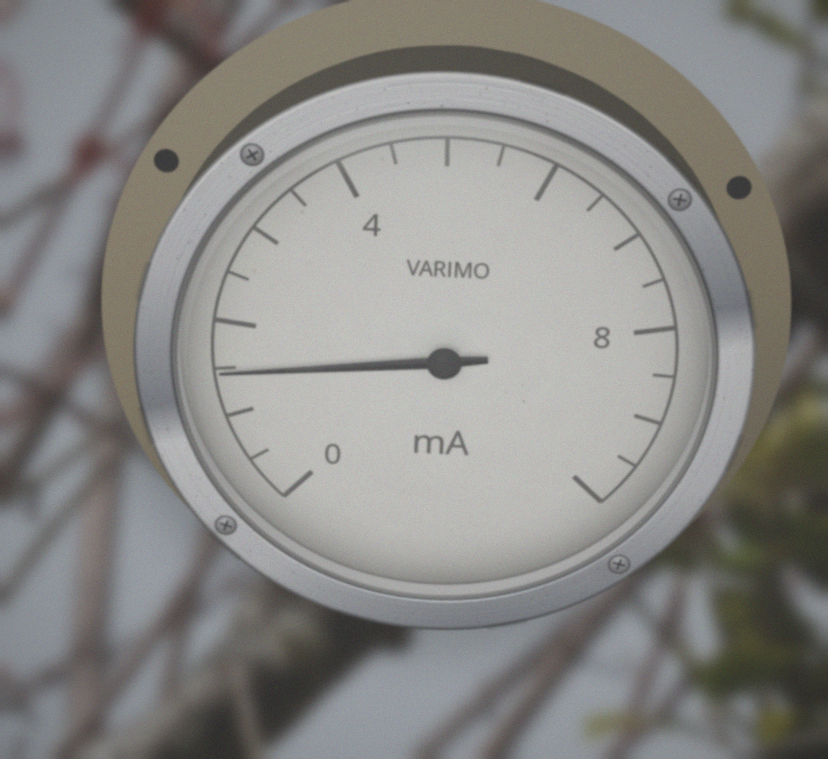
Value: 1.5 mA
